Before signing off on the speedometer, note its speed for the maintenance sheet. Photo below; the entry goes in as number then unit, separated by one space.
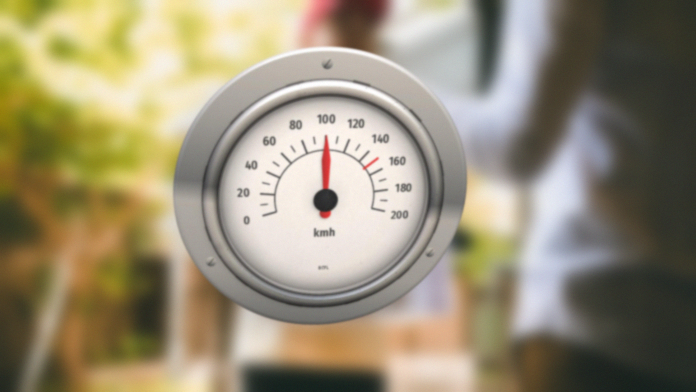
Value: 100 km/h
